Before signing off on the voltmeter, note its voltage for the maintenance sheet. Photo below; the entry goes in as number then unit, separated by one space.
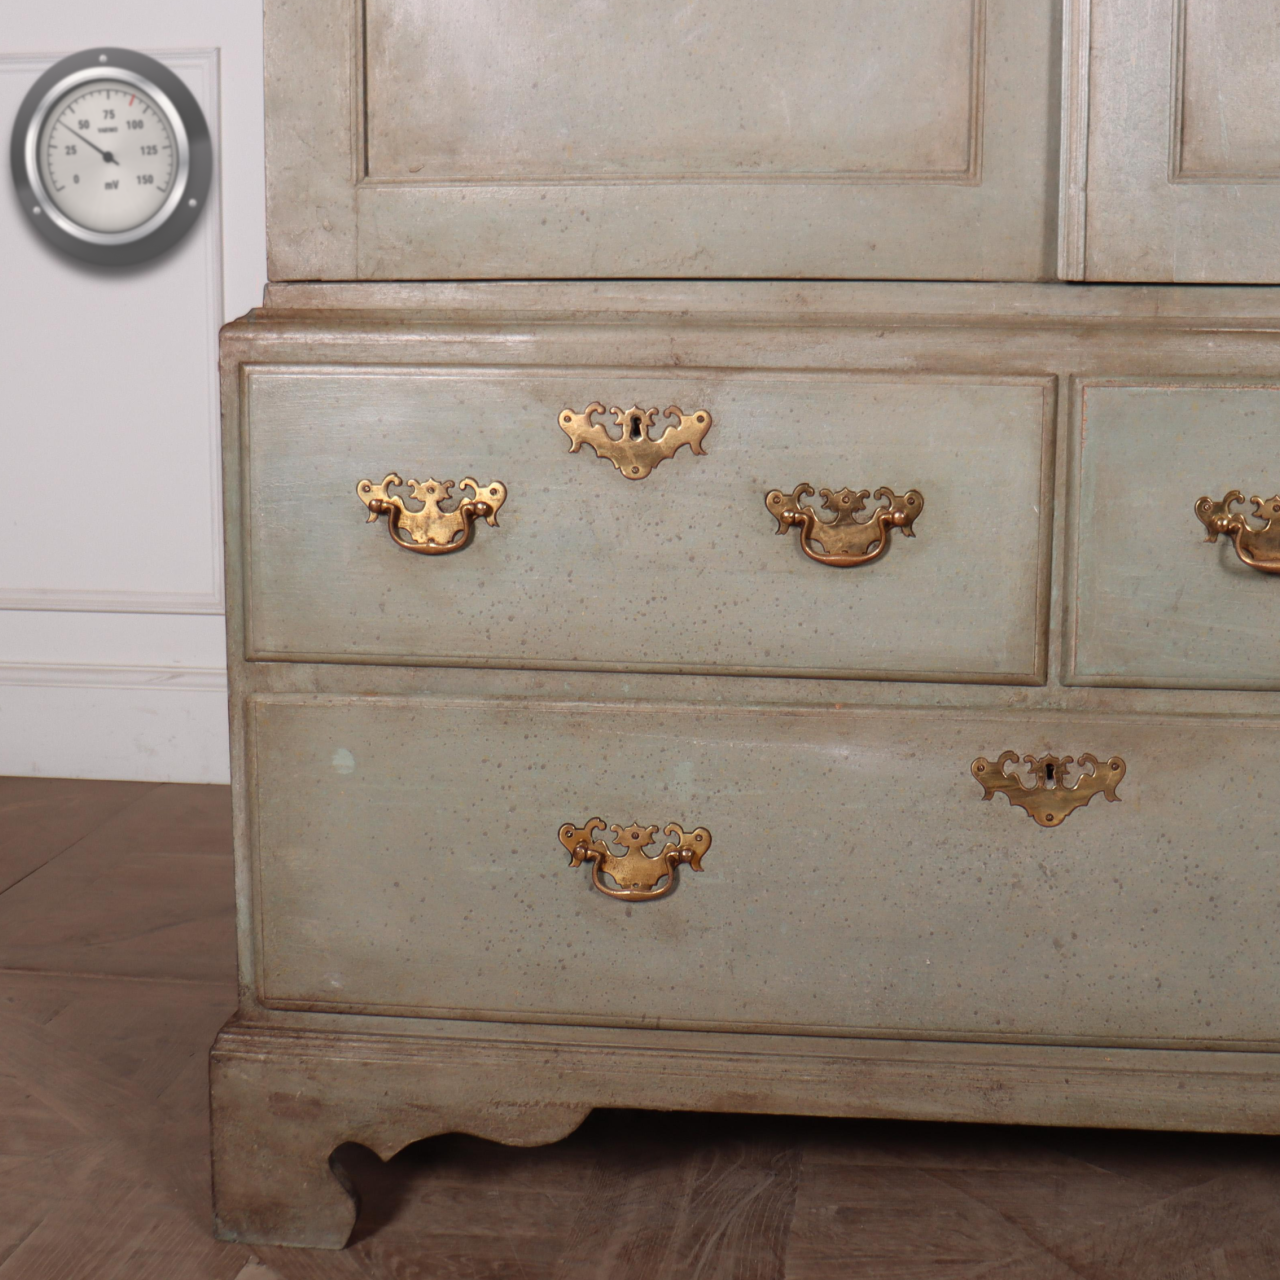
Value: 40 mV
